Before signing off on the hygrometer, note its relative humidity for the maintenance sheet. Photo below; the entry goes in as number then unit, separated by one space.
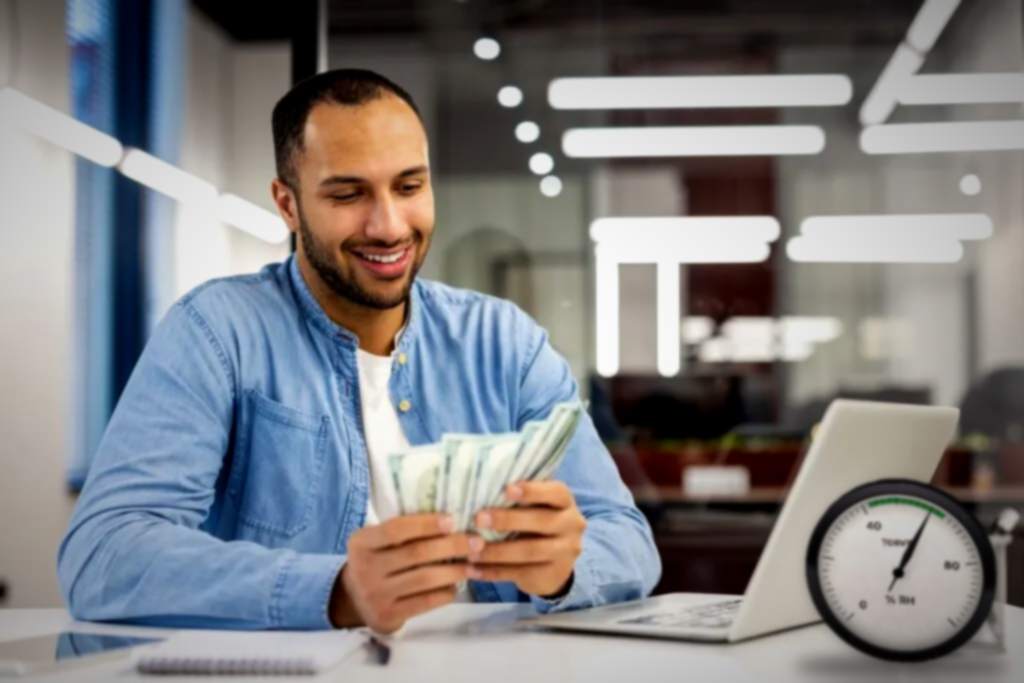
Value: 60 %
